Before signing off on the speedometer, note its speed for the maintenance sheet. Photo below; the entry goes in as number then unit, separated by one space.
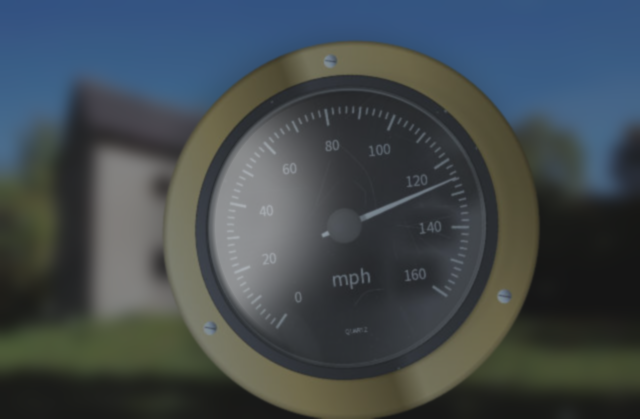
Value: 126 mph
